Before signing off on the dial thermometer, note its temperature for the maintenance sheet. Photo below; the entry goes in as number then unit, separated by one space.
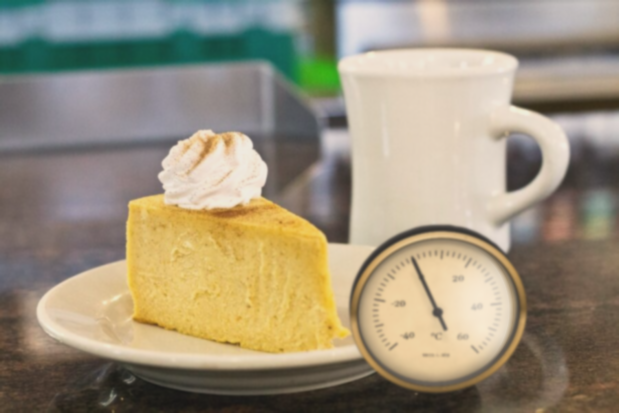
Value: 0 °C
